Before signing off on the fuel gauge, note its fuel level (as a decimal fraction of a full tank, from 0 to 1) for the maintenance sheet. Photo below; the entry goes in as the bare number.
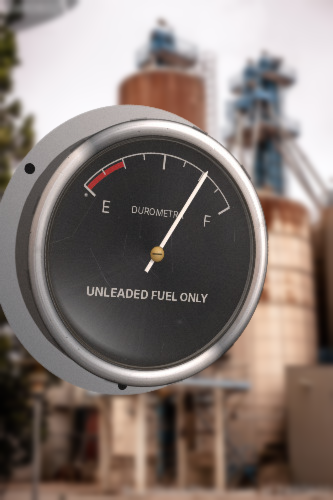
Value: 0.75
